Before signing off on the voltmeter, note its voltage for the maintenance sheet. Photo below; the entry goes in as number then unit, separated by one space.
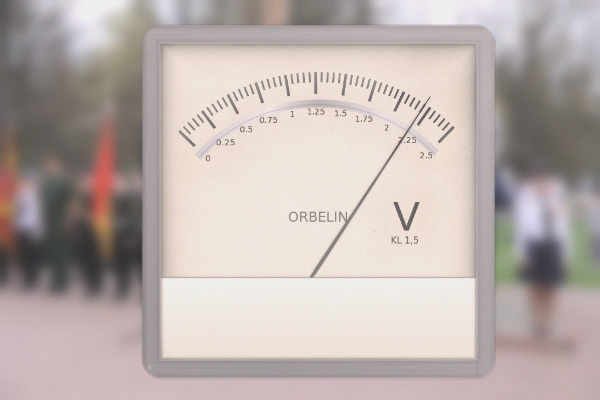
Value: 2.2 V
